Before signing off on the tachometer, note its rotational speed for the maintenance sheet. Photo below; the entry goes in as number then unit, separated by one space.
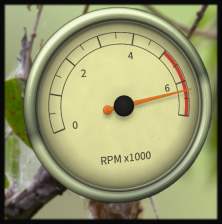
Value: 6250 rpm
